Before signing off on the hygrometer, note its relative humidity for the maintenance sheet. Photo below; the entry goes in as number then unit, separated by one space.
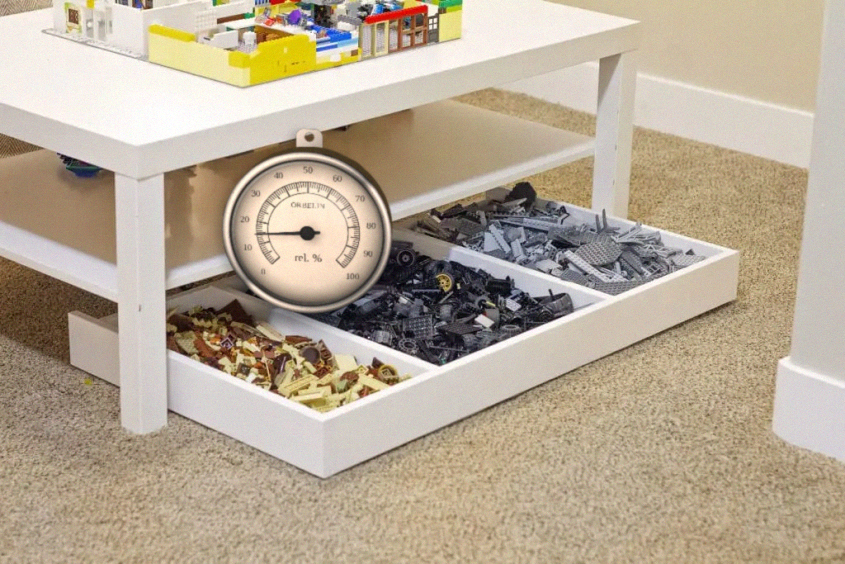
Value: 15 %
